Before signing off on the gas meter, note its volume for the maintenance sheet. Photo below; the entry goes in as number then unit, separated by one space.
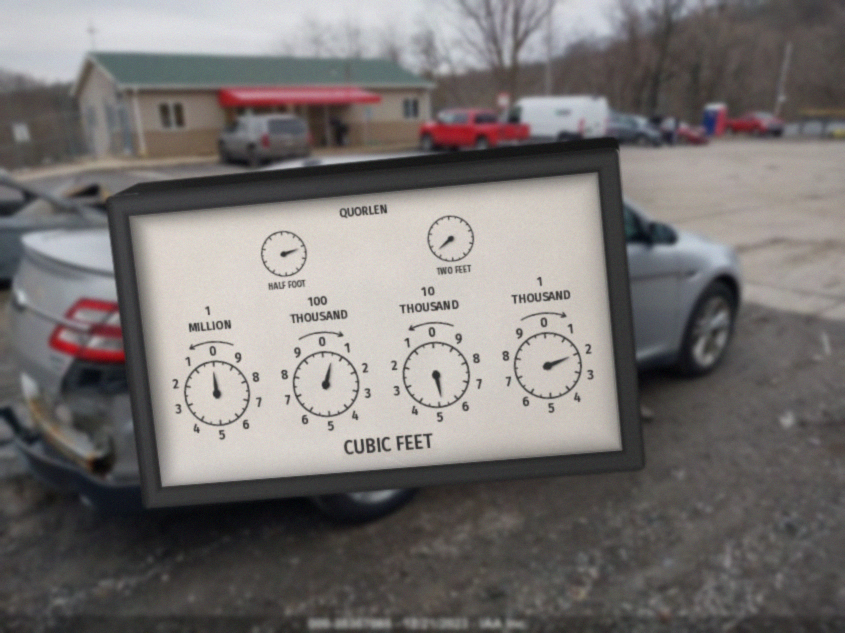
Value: 5200 ft³
